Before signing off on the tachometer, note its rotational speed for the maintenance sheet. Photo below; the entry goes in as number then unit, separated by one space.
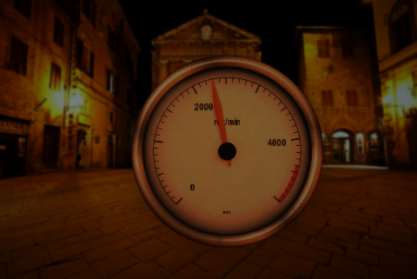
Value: 2300 rpm
